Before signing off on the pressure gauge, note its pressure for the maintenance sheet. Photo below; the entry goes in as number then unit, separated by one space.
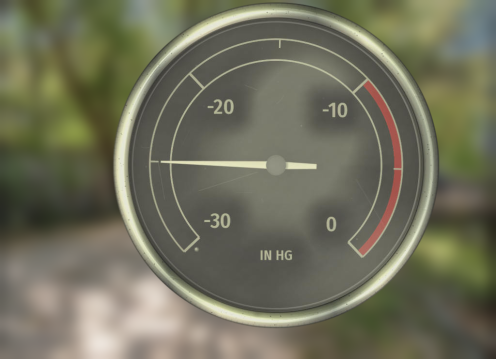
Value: -25 inHg
